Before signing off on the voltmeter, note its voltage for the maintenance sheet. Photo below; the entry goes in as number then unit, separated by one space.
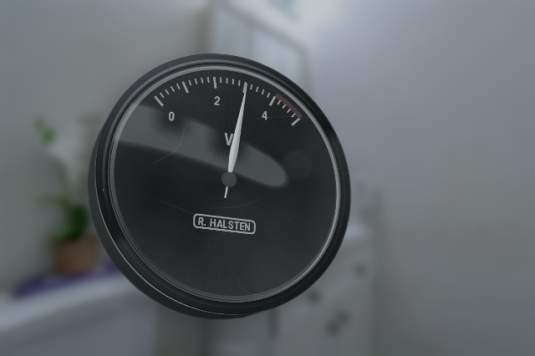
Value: 3 V
